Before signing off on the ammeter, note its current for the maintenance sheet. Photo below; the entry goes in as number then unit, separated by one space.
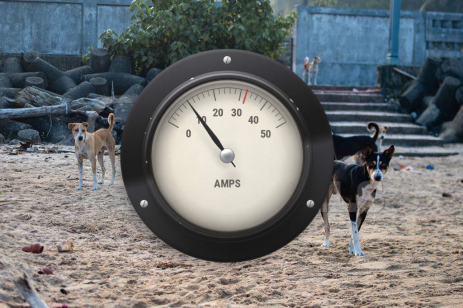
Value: 10 A
